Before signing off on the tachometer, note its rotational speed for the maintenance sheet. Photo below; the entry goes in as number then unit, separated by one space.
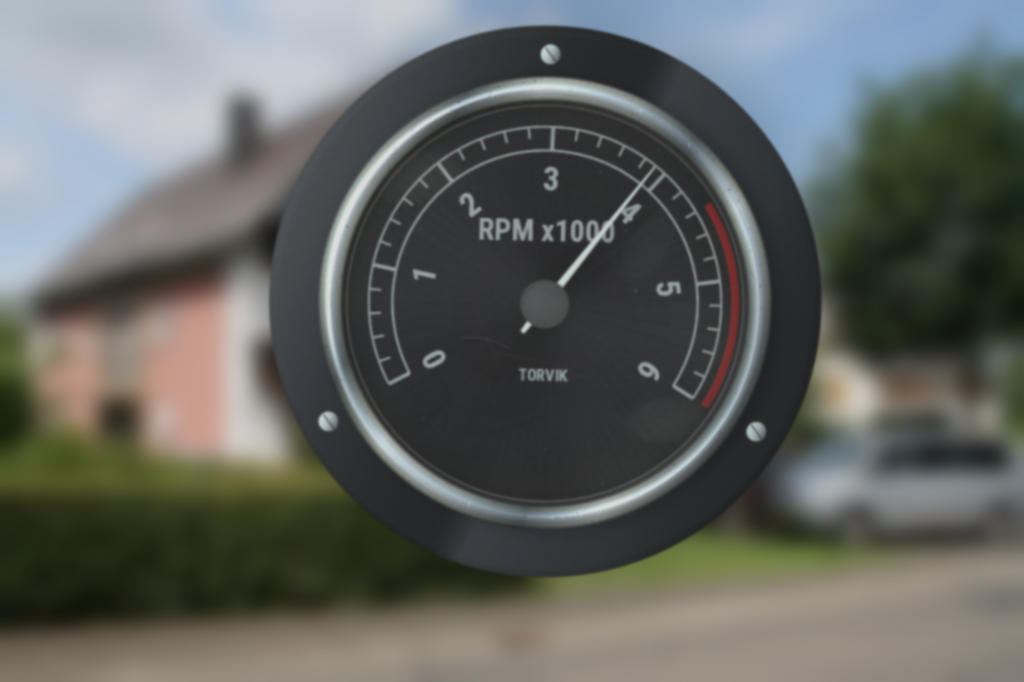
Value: 3900 rpm
